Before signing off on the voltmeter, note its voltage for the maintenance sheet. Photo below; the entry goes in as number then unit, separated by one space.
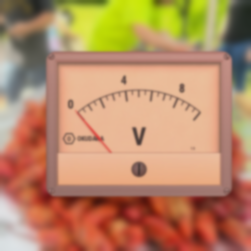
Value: 0 V
